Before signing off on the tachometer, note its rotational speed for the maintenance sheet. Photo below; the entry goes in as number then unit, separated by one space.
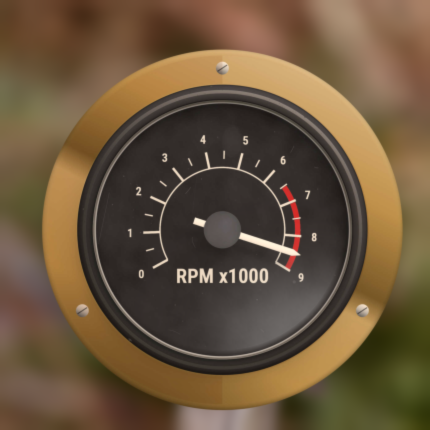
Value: 8500 rpm
